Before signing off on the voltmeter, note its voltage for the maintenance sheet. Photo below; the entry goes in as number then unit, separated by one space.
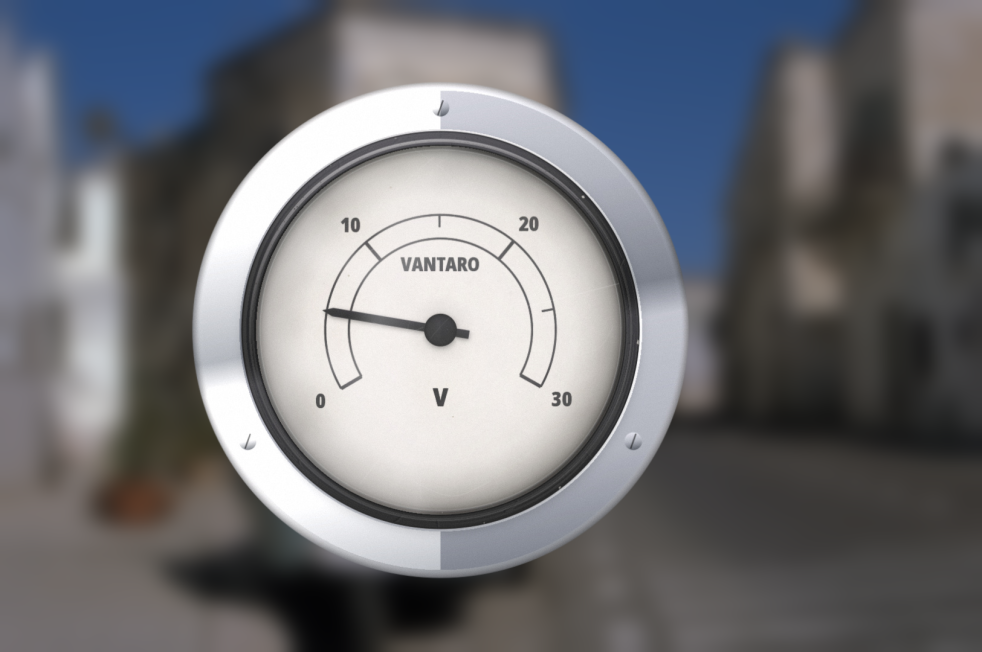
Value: 5 V
